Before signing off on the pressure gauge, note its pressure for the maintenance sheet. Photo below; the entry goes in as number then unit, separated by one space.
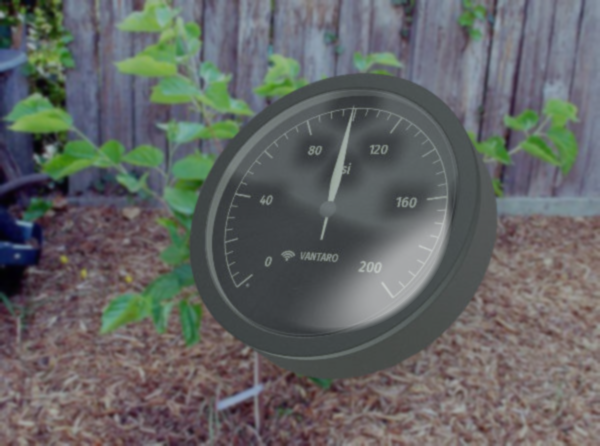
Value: 100 psi
